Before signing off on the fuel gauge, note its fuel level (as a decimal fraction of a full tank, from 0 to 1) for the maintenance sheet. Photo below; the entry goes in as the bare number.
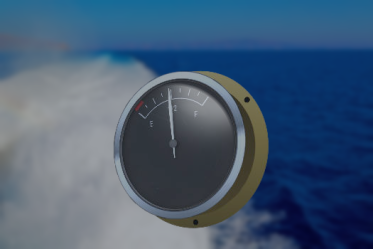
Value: 0.5
